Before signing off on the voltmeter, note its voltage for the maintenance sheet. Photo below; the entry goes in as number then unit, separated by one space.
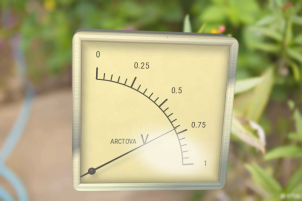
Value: 0.7 V
